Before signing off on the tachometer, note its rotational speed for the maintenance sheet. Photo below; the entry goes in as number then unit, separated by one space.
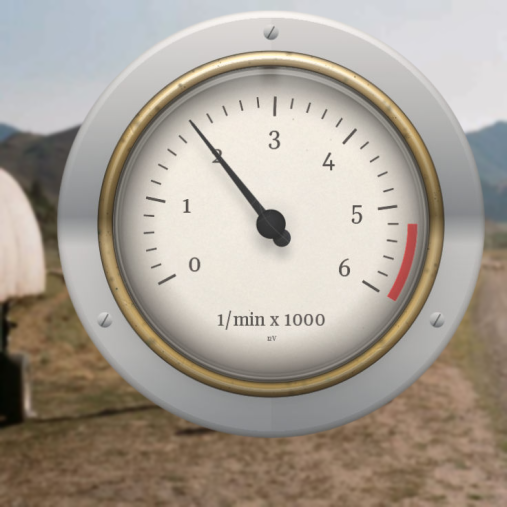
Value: 2000 rpm
